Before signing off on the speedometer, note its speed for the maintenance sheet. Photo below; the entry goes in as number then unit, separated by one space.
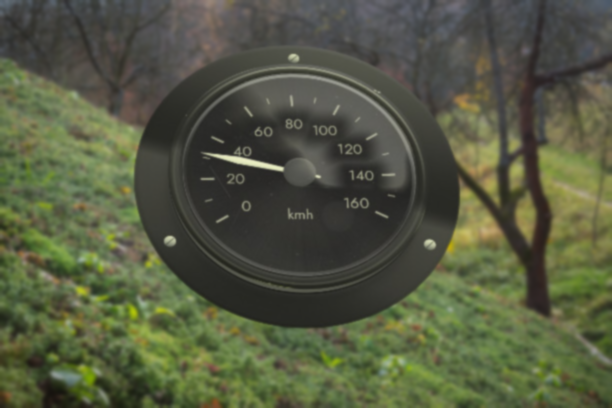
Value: 30 km/h
